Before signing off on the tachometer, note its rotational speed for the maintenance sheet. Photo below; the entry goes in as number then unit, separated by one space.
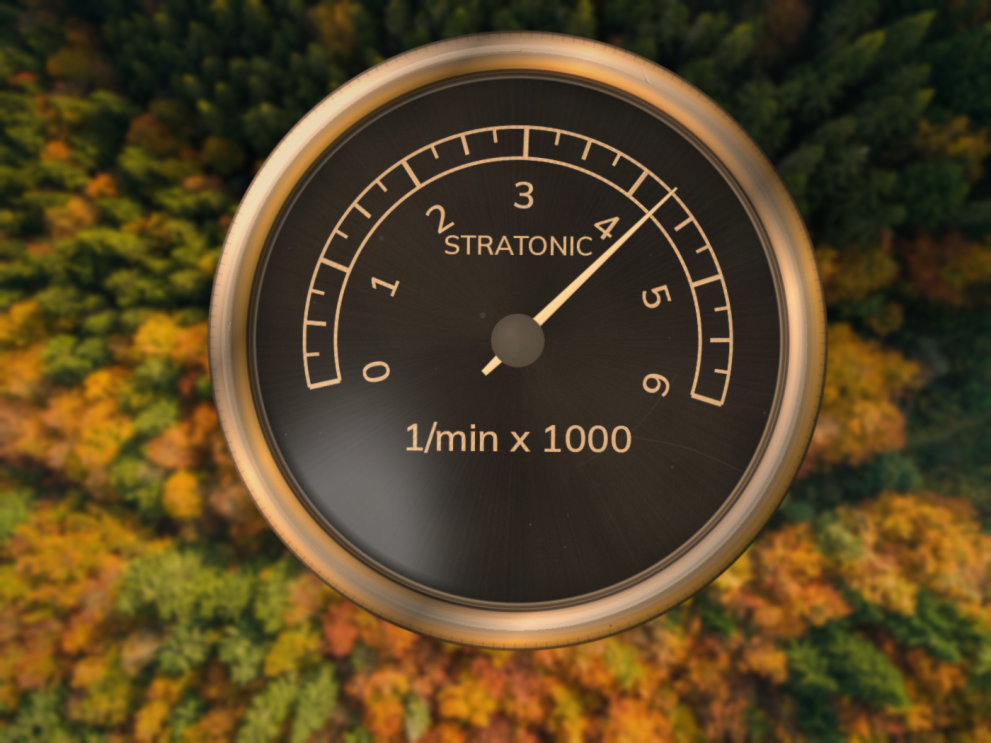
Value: 4250 rpm
